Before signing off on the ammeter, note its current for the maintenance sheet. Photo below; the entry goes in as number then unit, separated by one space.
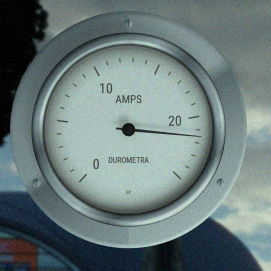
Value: 21.5 A
